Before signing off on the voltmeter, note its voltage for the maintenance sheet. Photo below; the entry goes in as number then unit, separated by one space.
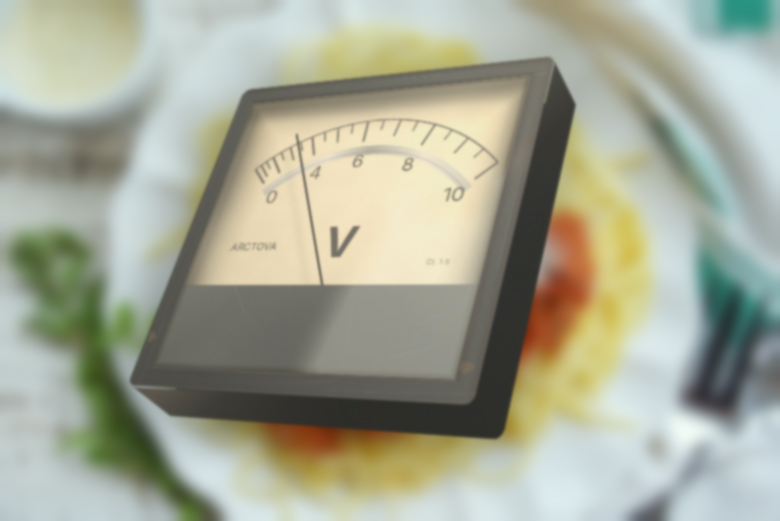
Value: 3.5 V
